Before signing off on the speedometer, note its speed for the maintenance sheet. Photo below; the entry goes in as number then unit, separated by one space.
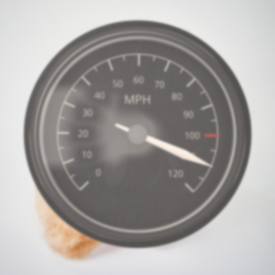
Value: 110 mph
